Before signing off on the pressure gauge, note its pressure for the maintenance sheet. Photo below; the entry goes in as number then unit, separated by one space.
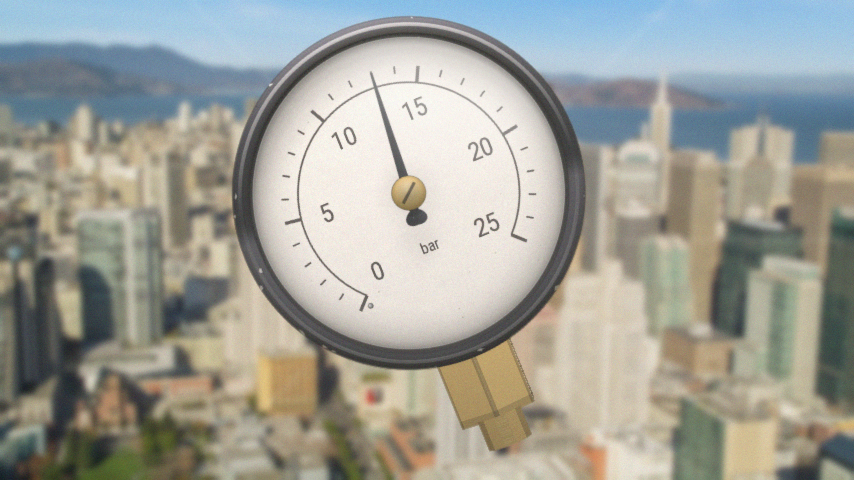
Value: 13 bar
